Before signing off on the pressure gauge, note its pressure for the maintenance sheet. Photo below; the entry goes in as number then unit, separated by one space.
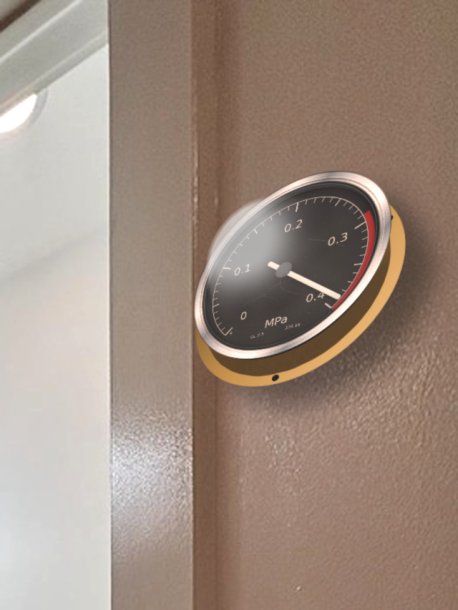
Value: 0.39 MPa
